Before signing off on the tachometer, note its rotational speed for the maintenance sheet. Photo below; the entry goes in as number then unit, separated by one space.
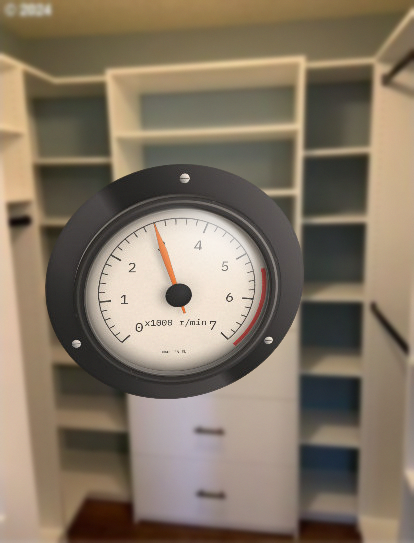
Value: 3000 rpm
